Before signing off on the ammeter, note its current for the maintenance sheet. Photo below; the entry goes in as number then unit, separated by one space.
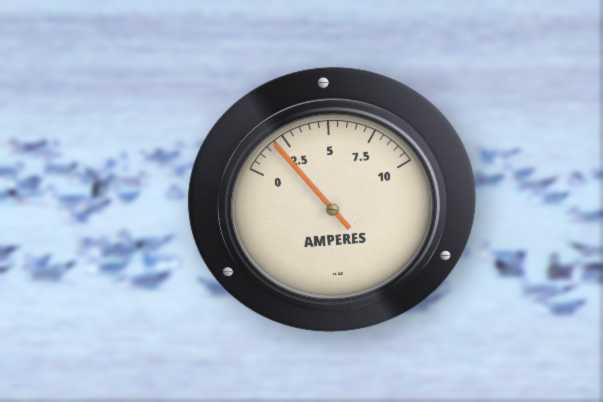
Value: 2 A
